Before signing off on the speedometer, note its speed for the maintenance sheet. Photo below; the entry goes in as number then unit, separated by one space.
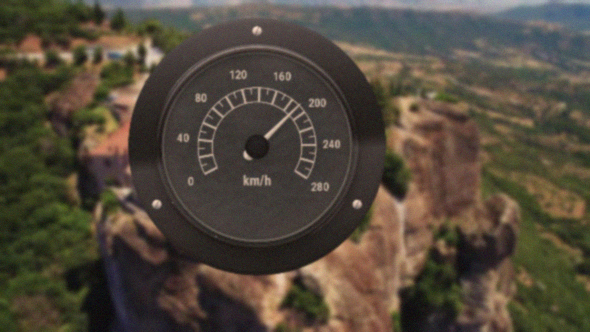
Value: 190 km/h
